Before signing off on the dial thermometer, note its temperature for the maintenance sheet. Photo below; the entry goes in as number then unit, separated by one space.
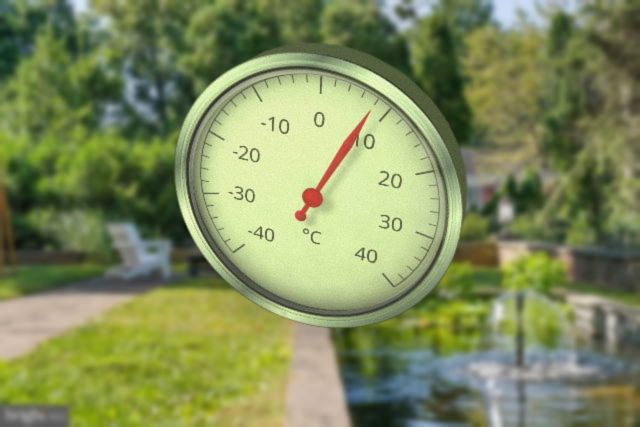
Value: 8 °C
